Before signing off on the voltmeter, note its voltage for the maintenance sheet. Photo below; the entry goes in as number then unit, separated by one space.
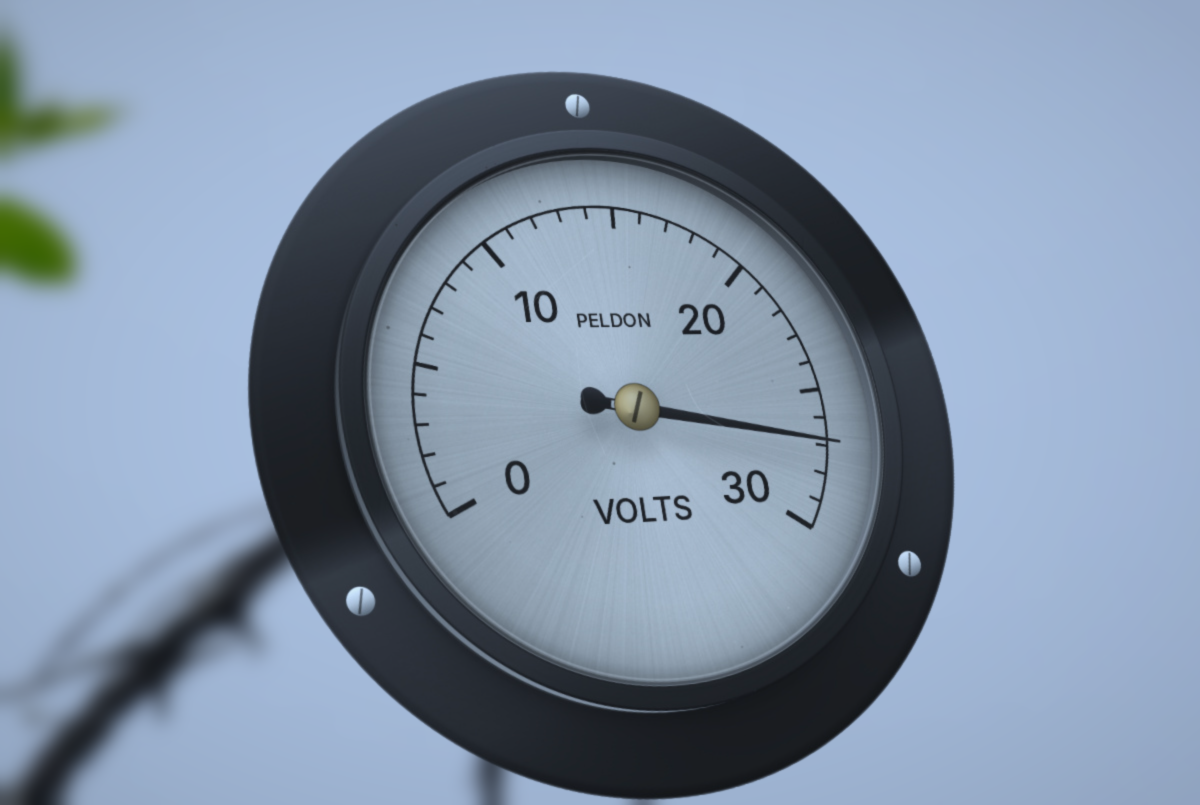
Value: 27 V
